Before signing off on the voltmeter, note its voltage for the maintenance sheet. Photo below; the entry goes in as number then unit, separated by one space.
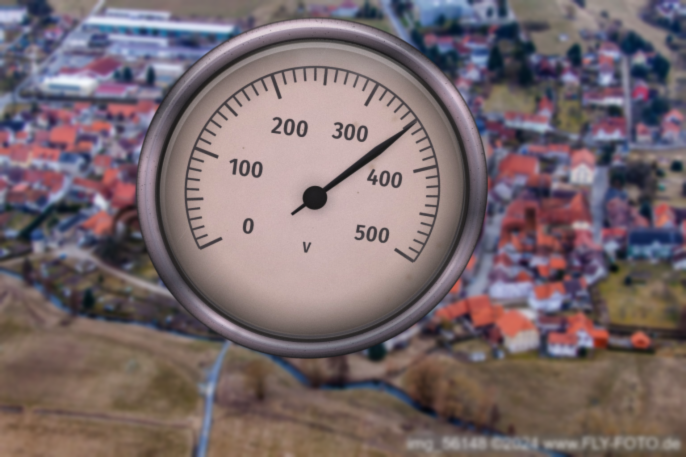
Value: 350 V
